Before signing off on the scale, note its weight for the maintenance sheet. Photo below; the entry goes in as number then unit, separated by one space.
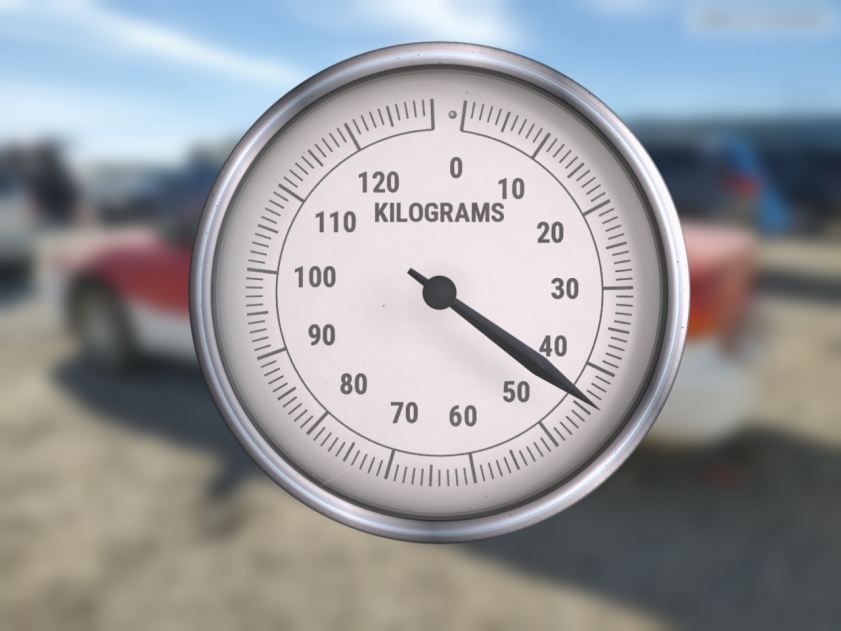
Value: 44 kg
